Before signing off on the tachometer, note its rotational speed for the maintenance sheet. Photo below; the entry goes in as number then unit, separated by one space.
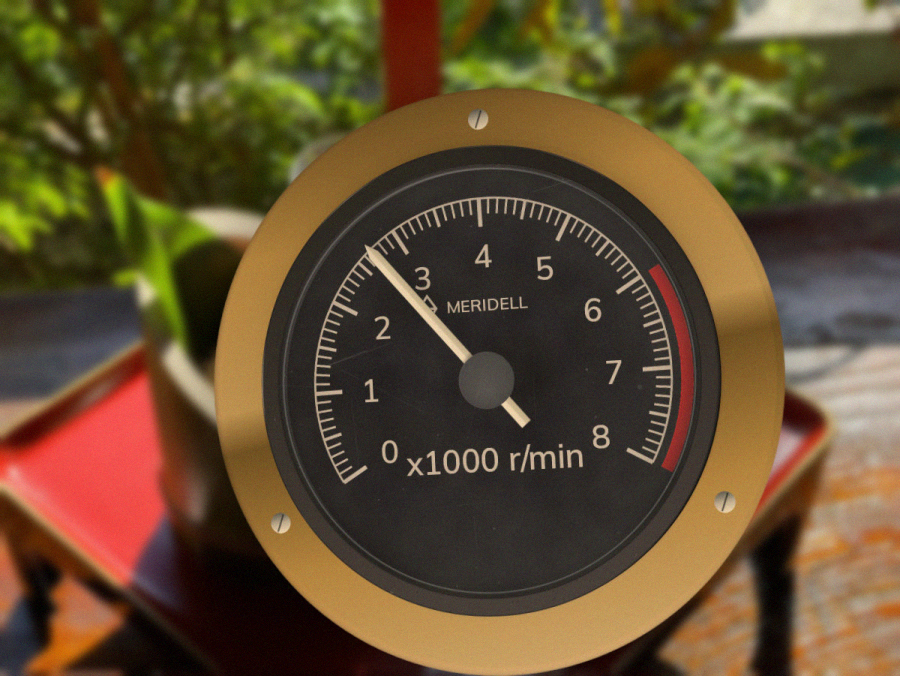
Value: 2700 rpm
